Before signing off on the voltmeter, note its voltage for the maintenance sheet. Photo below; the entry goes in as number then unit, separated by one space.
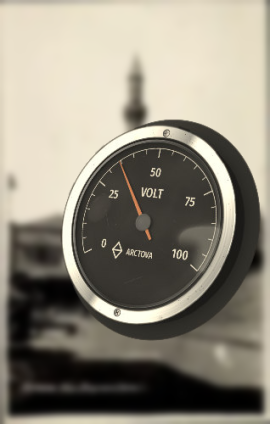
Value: 35 V
